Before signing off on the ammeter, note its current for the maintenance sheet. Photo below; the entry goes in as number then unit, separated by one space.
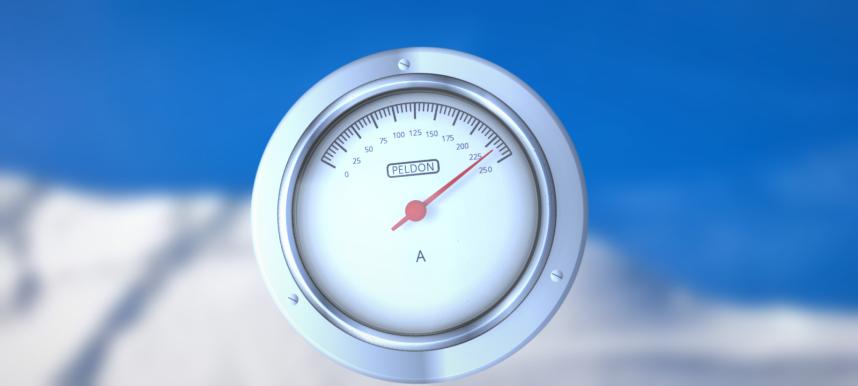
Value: 235 A
